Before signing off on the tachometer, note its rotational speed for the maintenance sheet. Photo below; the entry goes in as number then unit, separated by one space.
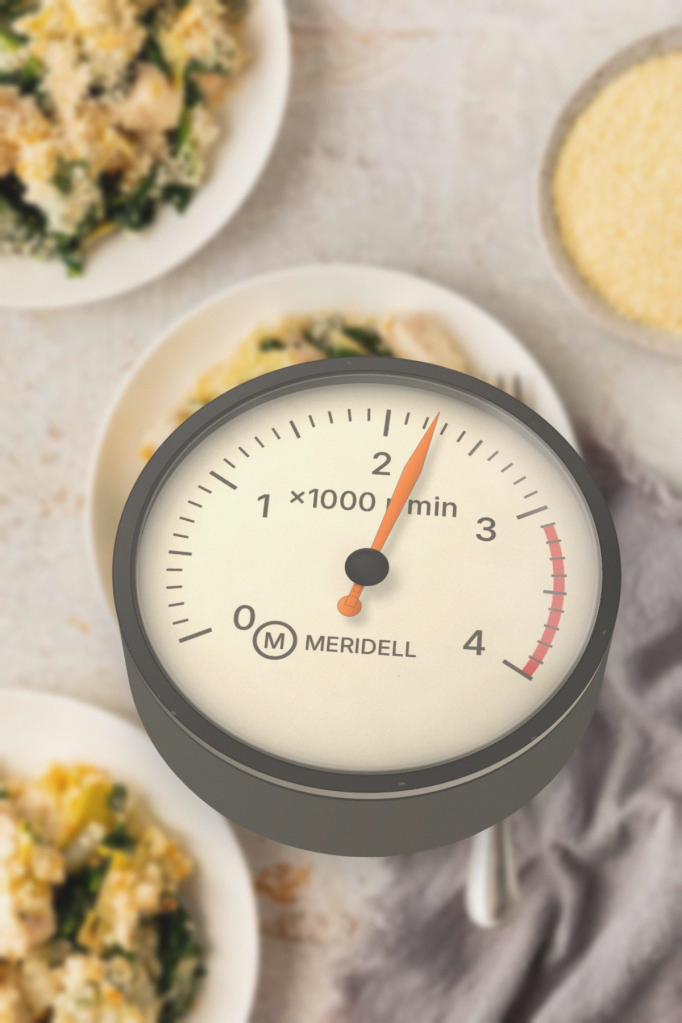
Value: 2250 rpm
